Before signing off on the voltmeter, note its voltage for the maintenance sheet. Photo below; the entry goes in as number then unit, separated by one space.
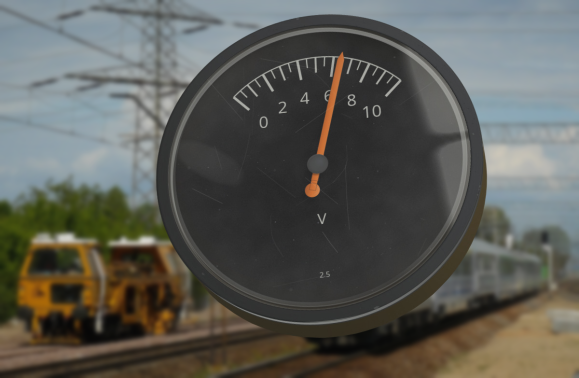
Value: 6.5 V
